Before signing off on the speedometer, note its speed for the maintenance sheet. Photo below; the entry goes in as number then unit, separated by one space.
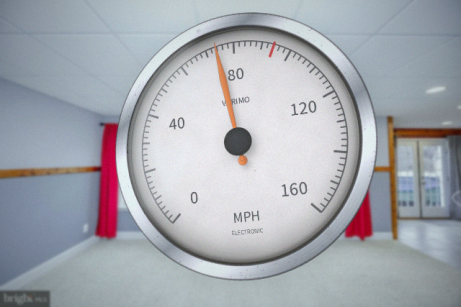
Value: 74 mph
